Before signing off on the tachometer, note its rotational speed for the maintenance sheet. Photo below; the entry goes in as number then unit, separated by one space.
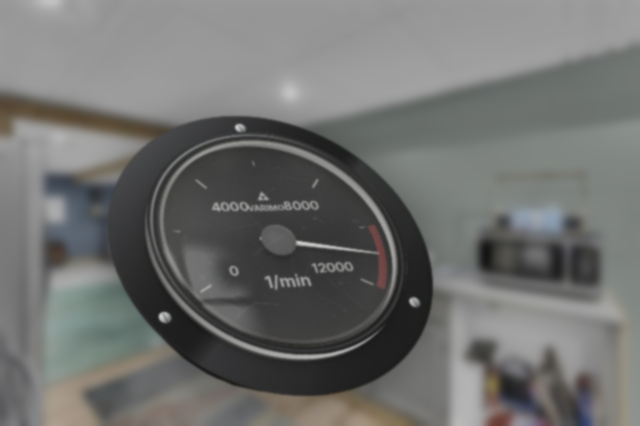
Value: 11000 rpm
